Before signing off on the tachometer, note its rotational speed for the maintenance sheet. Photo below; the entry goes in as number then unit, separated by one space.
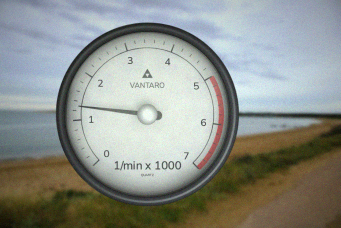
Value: 1300 rpm
